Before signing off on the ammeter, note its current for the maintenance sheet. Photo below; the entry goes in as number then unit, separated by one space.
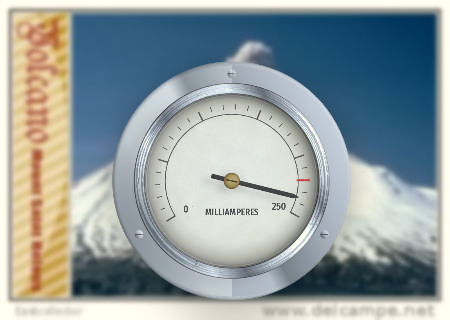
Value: 235 mA
